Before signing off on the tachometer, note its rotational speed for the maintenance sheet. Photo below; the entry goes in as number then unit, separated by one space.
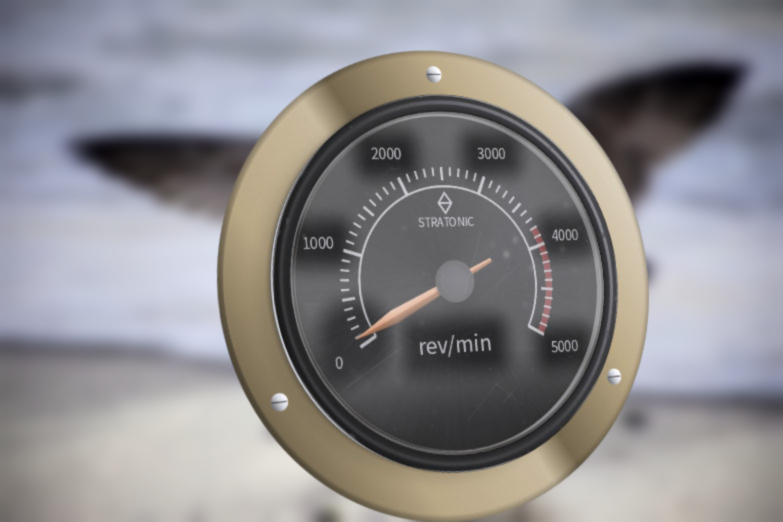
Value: 100 rpm
